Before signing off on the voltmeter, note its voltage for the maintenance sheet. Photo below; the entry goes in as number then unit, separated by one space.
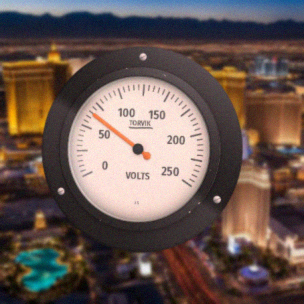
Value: 65 V
